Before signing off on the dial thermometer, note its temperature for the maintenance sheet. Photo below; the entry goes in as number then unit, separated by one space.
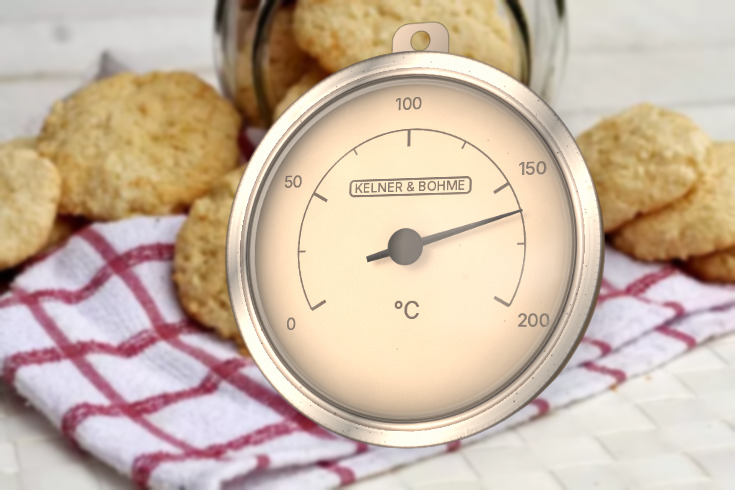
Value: 162.5 °C
